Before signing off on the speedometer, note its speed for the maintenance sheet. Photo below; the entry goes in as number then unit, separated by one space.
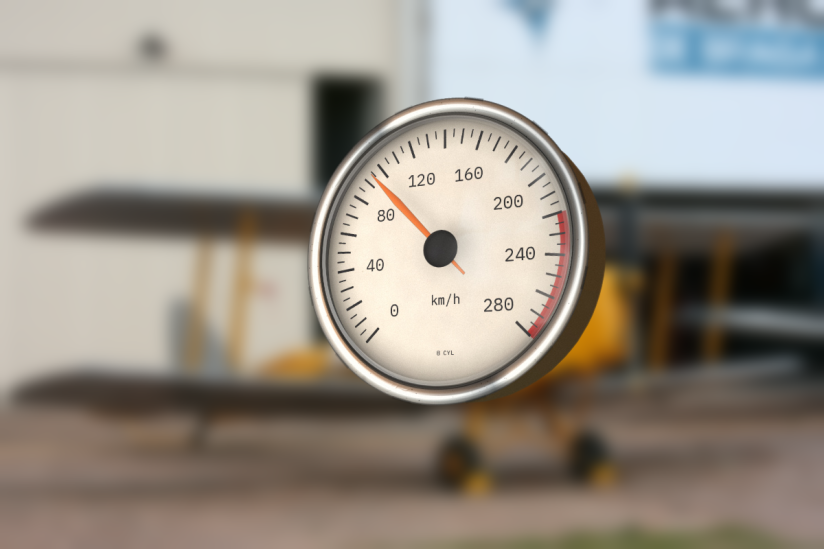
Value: 95 km/h
